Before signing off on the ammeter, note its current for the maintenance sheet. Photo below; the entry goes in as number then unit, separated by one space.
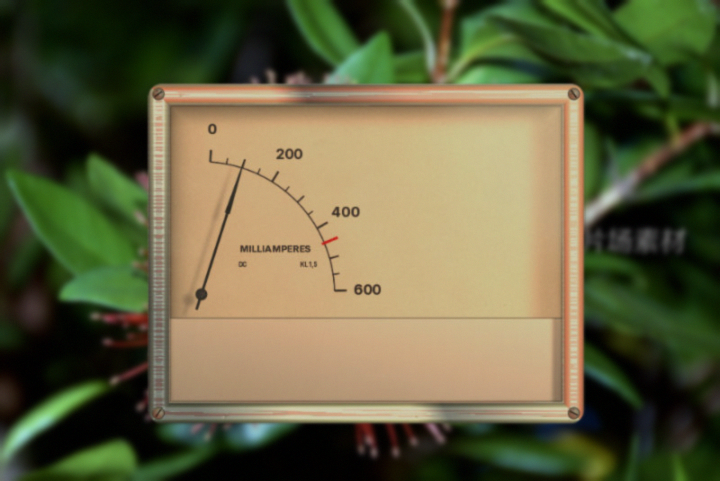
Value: 100 mA
